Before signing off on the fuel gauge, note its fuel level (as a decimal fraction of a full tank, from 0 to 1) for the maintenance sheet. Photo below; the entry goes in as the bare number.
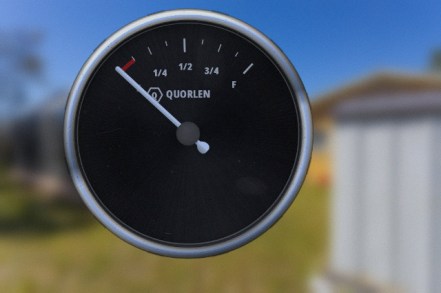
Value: 0
